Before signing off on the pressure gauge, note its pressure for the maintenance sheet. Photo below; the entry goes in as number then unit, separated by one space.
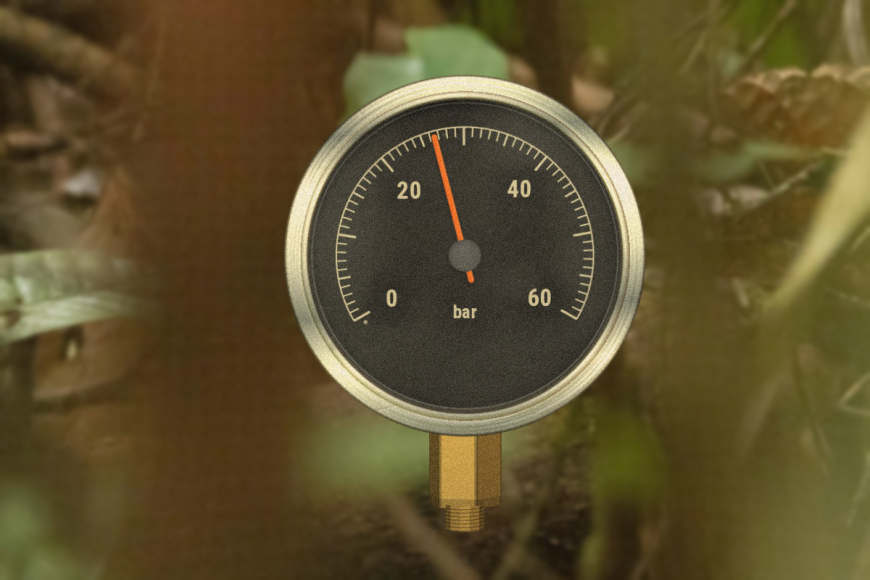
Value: 26.5 bar
